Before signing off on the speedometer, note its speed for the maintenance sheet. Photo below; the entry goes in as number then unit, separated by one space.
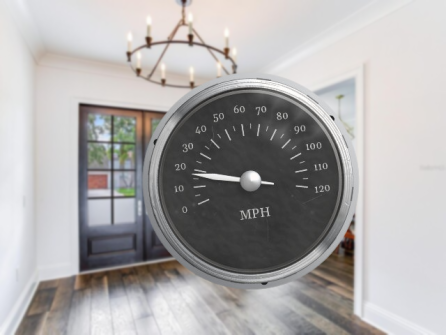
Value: 17.5 mph
